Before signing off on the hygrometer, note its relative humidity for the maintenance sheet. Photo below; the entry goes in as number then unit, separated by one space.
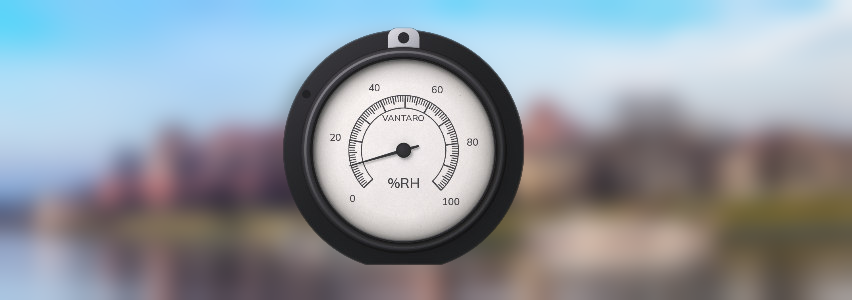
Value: 10 %
